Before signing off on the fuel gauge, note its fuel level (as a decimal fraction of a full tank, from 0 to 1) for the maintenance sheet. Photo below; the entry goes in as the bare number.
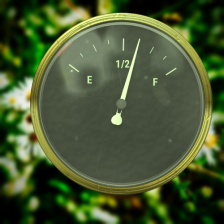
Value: 0.625
